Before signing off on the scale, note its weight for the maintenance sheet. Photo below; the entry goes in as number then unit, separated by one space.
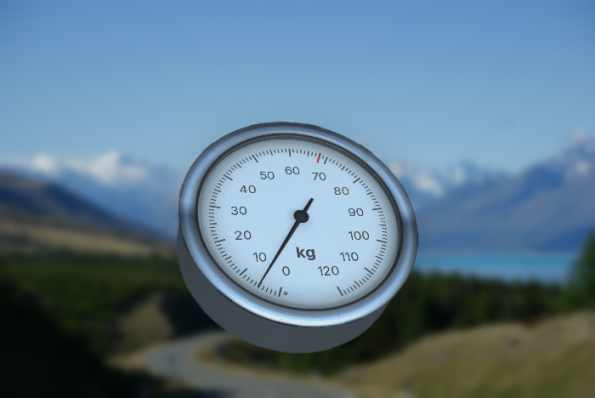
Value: 5 kg
